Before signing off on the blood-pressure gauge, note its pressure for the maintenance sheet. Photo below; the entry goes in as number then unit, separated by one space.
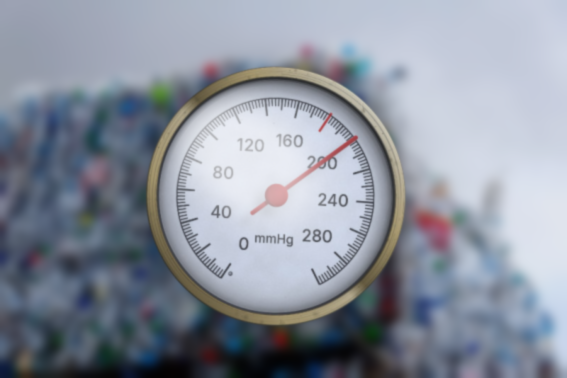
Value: 200 mmHg
